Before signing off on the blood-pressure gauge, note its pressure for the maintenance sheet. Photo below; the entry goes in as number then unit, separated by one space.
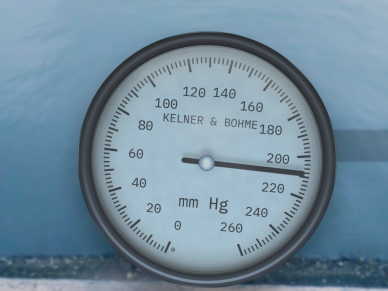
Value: 208 mmHg
